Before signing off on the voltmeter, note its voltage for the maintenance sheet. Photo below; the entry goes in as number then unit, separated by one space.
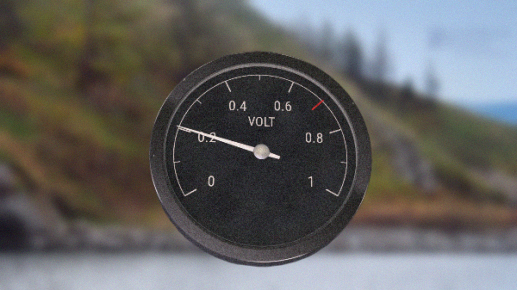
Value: 0.2 V
